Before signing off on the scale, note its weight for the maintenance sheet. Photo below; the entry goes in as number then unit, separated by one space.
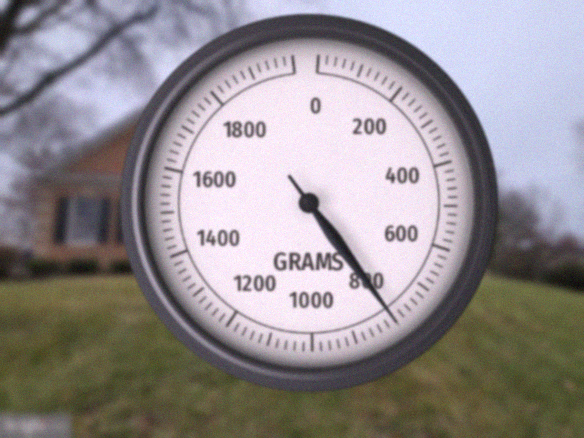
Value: 800 g
